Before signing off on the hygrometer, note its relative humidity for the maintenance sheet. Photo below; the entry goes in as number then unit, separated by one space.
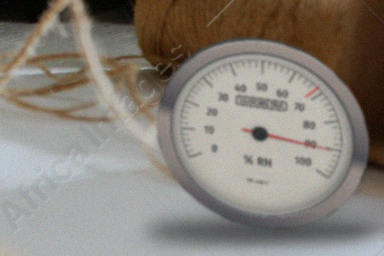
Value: 90 %
